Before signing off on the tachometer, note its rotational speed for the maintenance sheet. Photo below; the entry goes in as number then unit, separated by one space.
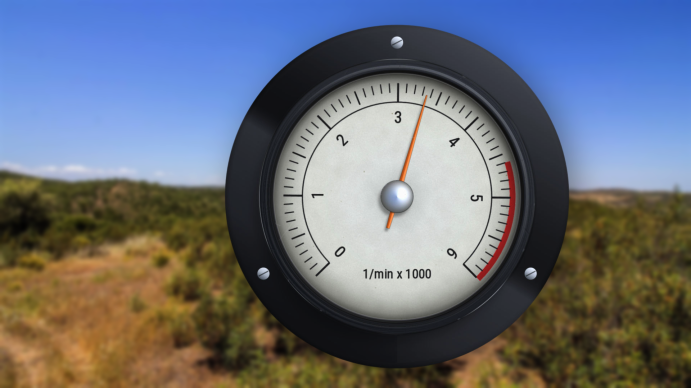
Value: 3350 rpm
